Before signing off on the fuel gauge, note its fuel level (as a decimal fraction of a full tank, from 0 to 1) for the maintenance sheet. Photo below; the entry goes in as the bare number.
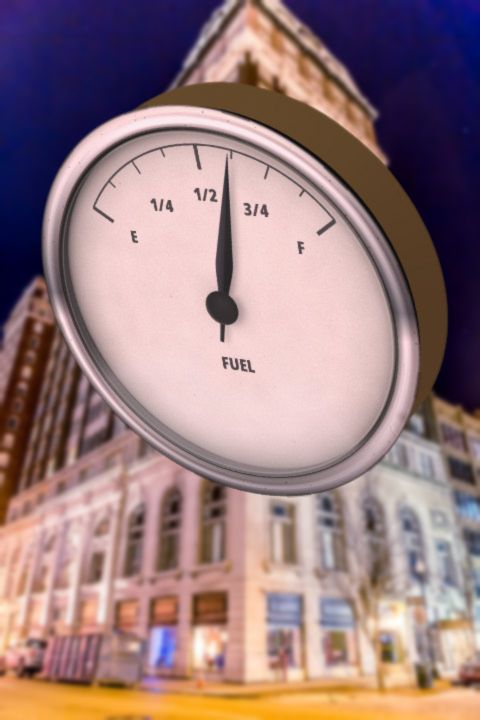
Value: 0.625
